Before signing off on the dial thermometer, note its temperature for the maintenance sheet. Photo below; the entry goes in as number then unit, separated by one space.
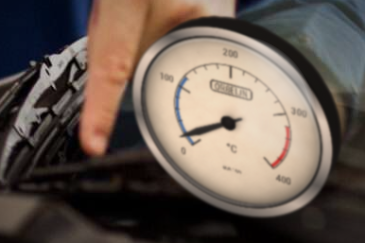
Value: 20 °C
